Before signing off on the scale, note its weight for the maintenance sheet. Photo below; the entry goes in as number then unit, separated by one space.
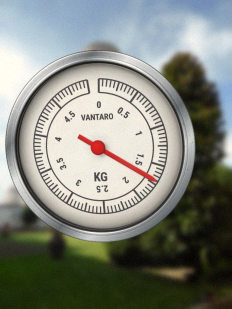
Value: 1.7 kg
